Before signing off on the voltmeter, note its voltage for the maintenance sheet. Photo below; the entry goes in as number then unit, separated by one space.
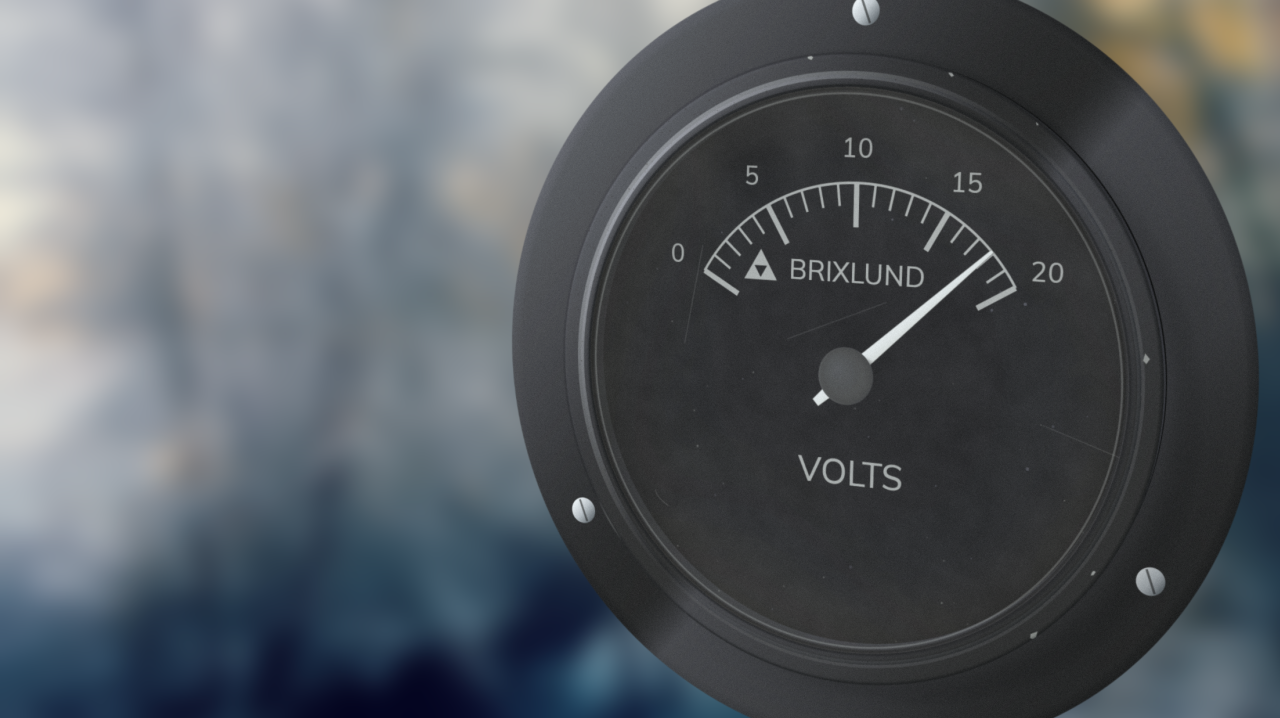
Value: 18 V
